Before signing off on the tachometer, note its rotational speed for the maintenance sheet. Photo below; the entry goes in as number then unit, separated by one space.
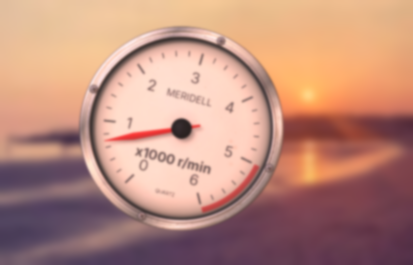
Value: 700 rpm
